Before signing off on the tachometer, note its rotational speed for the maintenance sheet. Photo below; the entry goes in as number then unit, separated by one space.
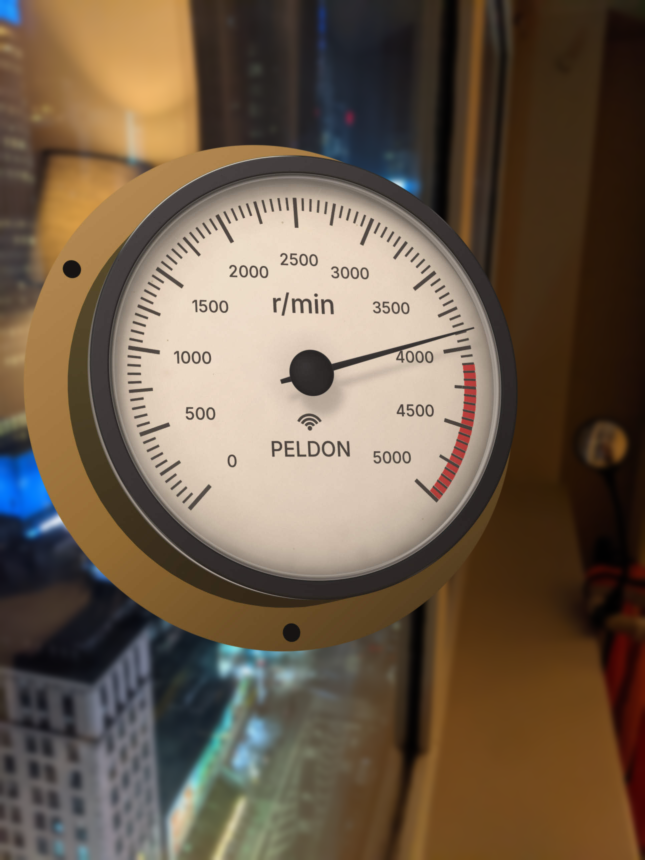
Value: 3900 rpm
